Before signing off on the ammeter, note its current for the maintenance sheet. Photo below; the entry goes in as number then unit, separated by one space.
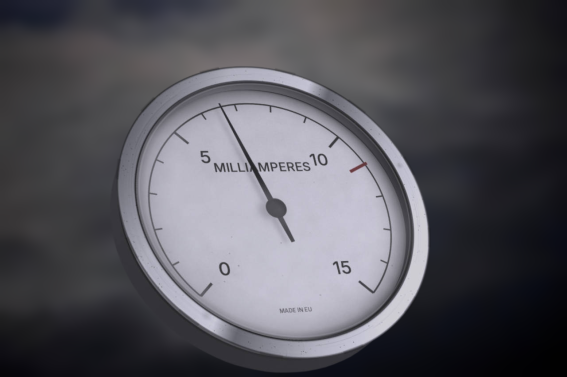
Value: 6.5 mA
